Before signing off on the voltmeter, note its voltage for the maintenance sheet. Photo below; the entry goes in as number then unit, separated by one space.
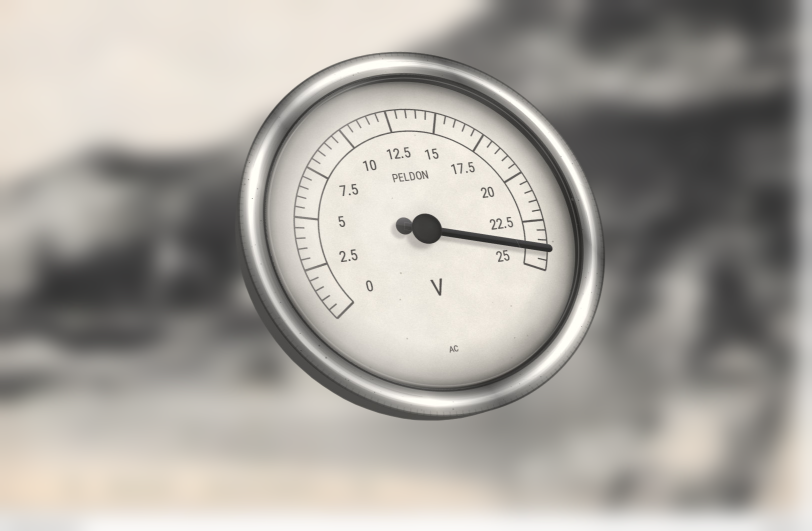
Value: 24 V
